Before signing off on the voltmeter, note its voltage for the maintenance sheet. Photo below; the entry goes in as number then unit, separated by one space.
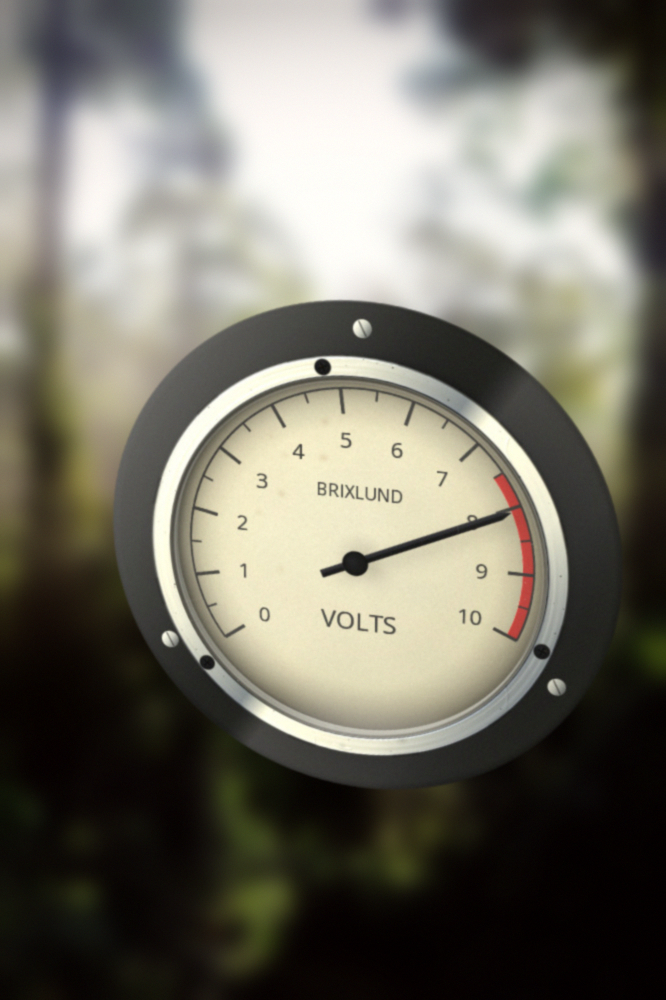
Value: 8 V
